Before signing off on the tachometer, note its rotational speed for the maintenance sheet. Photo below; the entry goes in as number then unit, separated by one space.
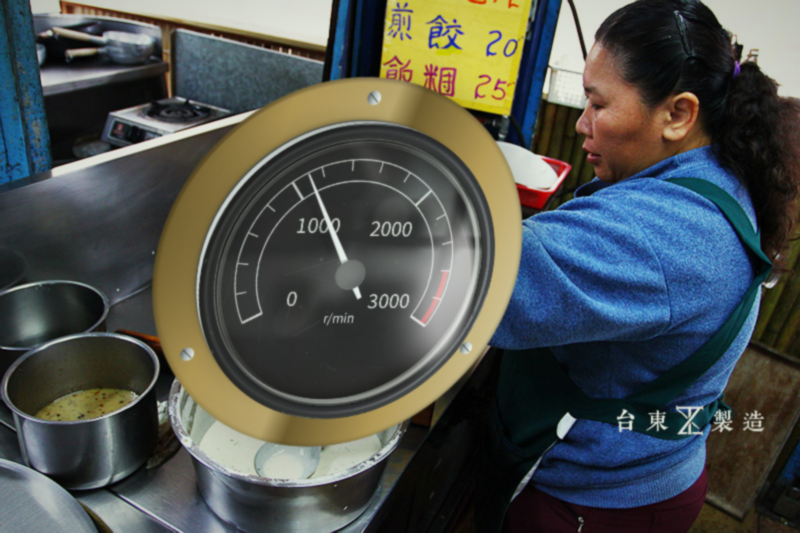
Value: 1100 rpm
